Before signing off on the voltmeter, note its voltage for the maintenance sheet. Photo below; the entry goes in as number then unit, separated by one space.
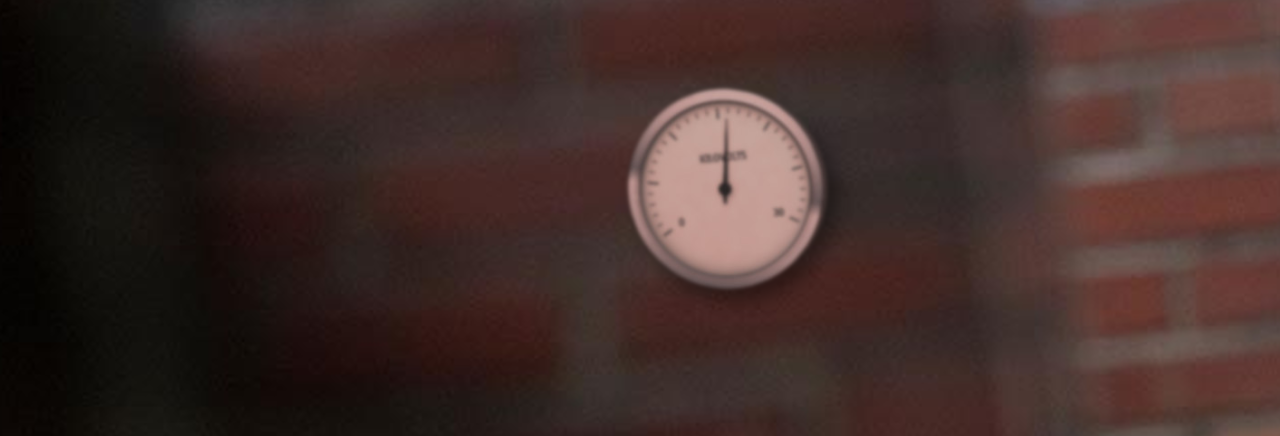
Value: 16 kV
